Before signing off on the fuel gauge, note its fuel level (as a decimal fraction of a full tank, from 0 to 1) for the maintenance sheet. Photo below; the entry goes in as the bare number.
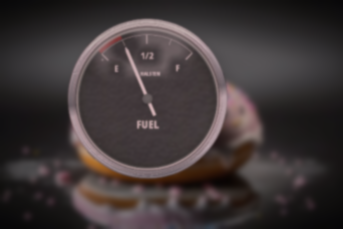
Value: 0.25
